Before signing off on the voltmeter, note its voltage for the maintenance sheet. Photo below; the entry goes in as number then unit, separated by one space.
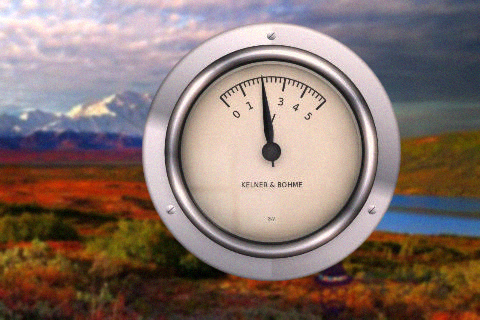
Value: 2 V
